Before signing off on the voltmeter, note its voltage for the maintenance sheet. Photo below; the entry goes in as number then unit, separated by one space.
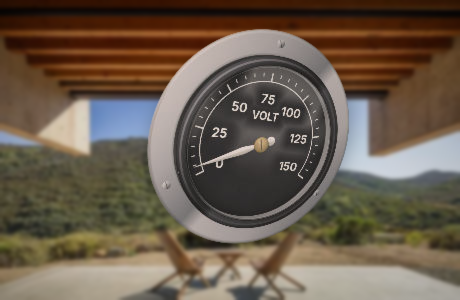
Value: 5 V
